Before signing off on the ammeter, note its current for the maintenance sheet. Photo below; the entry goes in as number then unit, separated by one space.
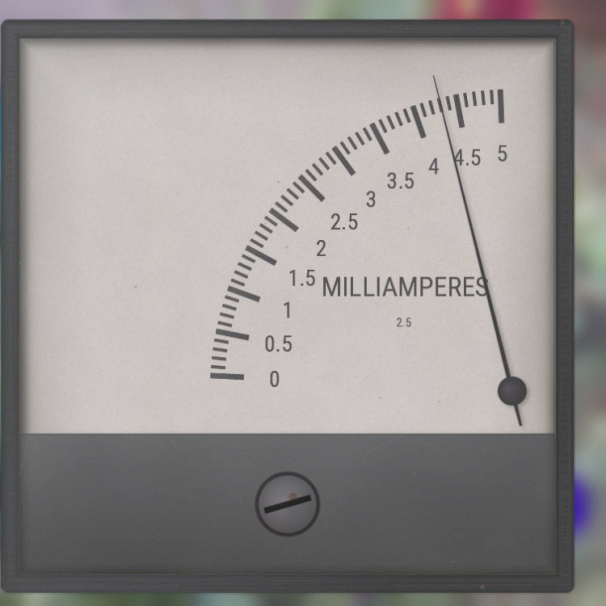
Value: 4.3 mA
